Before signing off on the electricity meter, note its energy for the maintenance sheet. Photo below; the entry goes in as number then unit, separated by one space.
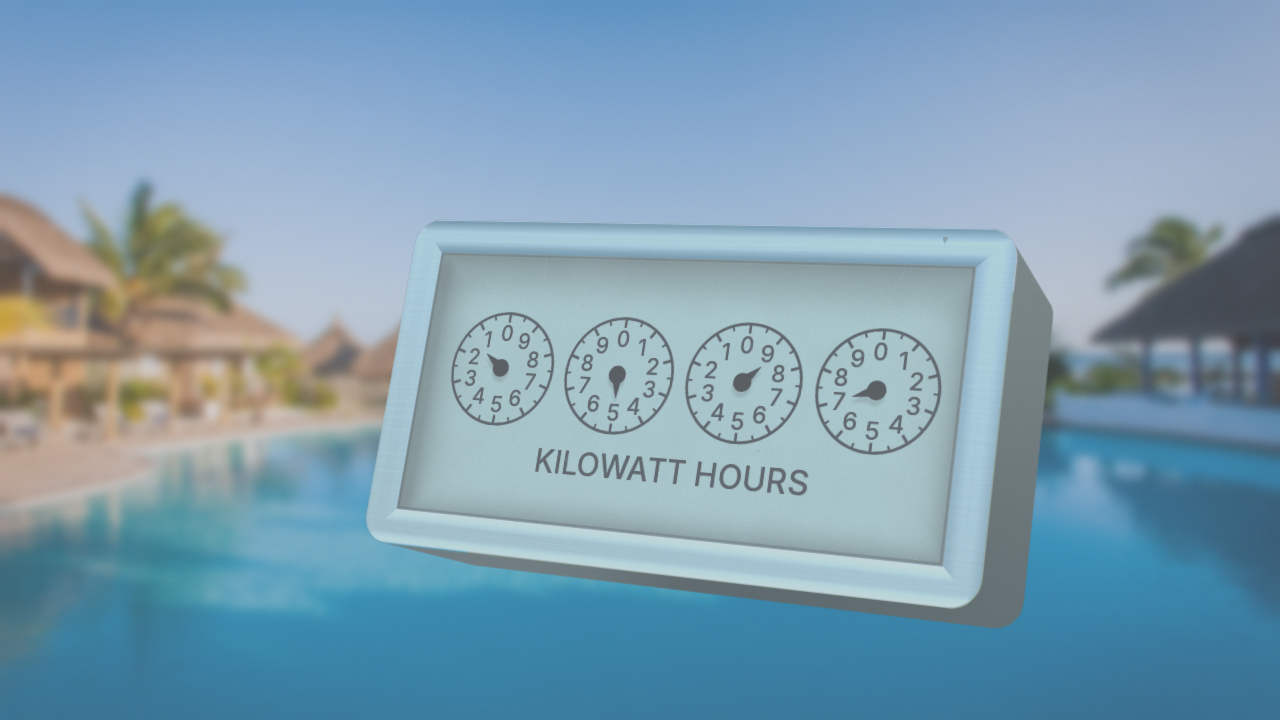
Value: 1487 kWh
